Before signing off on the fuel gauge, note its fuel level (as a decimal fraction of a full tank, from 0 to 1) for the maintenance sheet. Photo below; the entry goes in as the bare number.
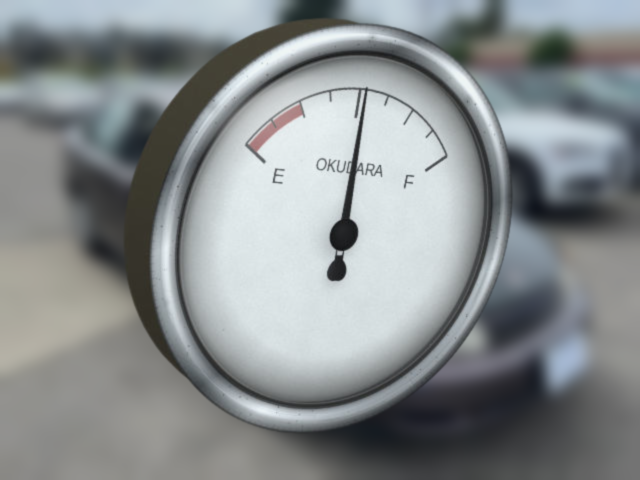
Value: 0.5
